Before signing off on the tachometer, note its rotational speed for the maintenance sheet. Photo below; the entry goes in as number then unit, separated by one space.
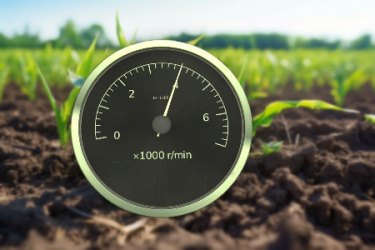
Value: 4000 rpm
